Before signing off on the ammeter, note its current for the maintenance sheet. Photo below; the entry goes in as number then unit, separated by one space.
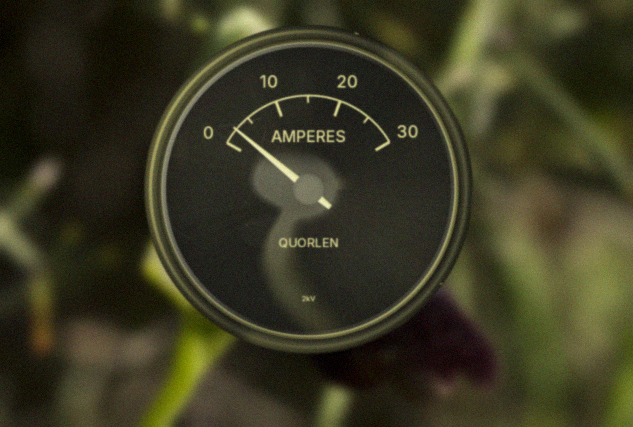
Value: 2.5 A
